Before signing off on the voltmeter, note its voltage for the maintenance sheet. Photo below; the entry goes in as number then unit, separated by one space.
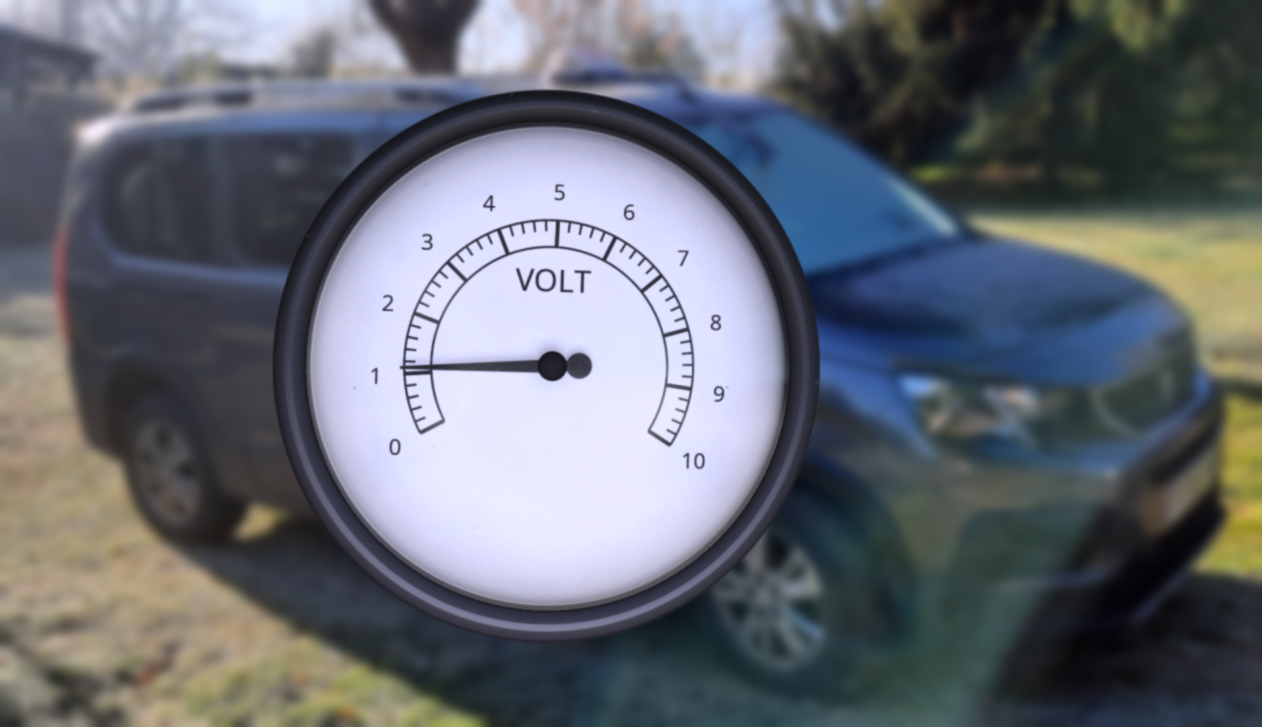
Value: 1.1 V
